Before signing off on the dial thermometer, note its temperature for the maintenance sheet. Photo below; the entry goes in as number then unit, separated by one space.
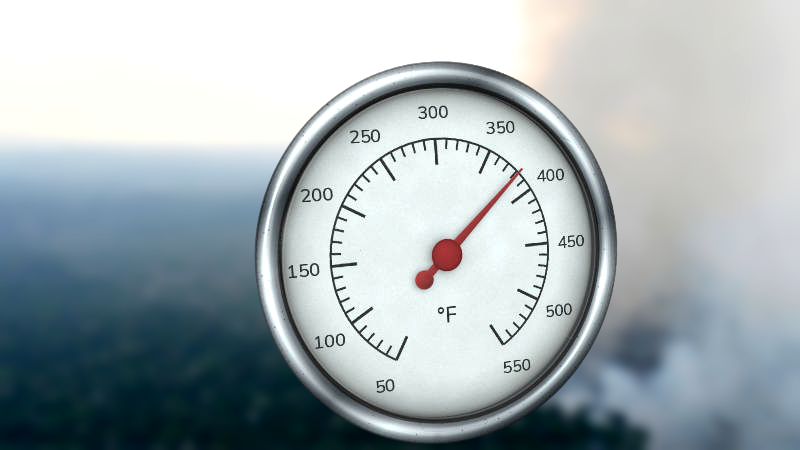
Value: 380 °F
